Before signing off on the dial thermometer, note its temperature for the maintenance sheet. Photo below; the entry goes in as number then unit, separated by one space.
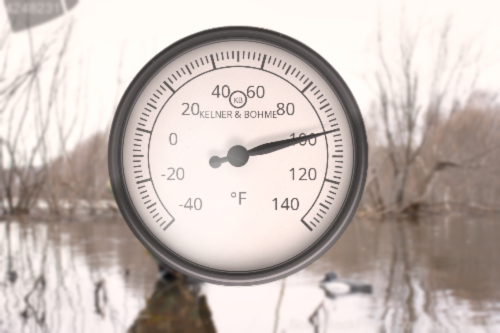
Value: 100 °F
